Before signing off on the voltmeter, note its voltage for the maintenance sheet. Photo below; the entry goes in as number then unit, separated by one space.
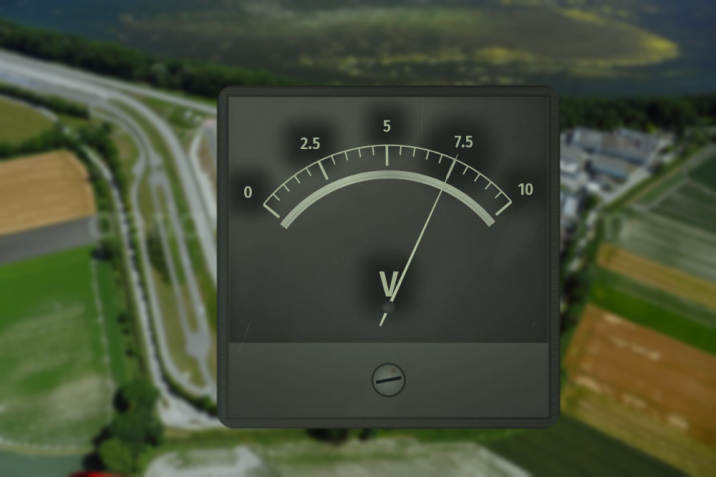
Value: 7.5 V
